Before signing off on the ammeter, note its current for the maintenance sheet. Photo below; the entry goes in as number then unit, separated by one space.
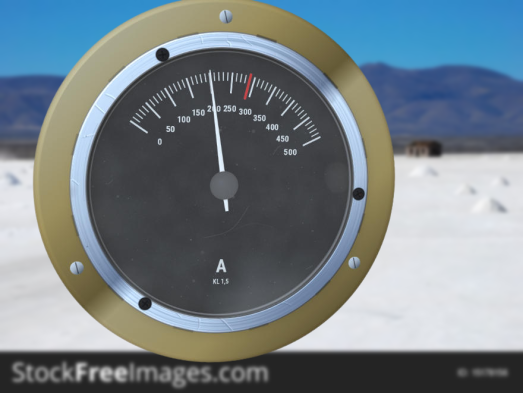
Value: 200 A
